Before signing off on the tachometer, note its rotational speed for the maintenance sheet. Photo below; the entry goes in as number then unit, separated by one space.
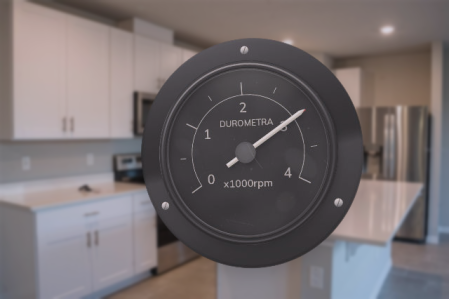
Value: 3000 rpm
